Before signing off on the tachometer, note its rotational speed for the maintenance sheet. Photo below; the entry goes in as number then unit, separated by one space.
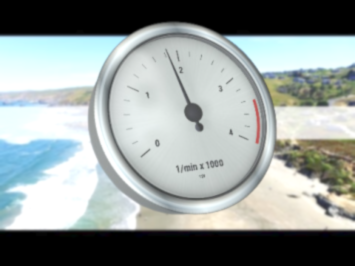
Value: 1800 rpm
